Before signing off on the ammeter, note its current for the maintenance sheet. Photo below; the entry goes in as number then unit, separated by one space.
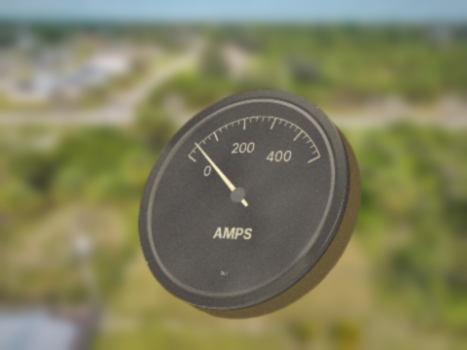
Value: 40 A
